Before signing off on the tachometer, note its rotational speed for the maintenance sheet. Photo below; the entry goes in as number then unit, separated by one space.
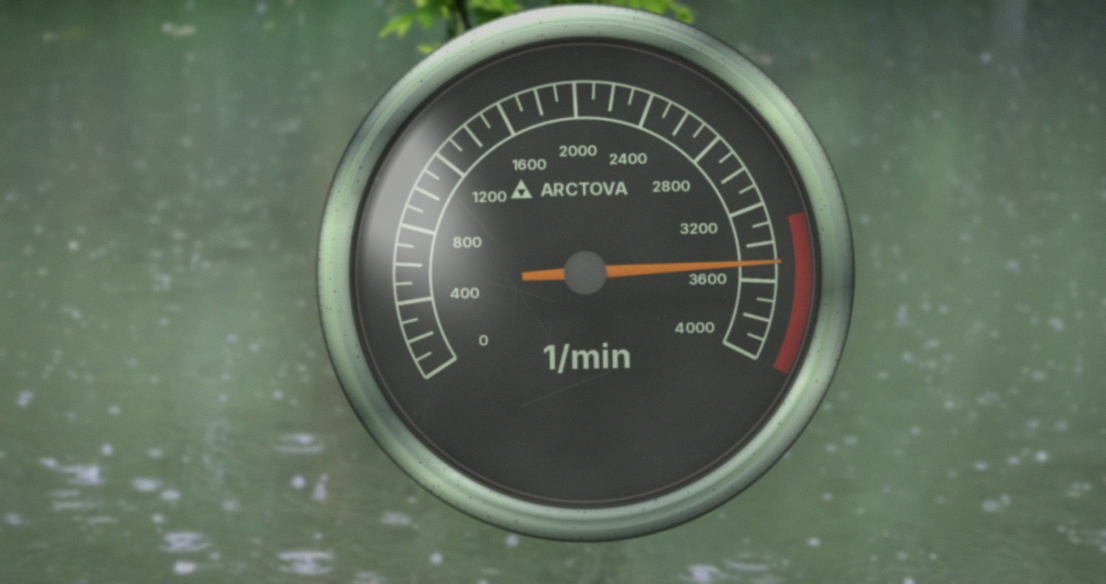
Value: 3500 rpm
